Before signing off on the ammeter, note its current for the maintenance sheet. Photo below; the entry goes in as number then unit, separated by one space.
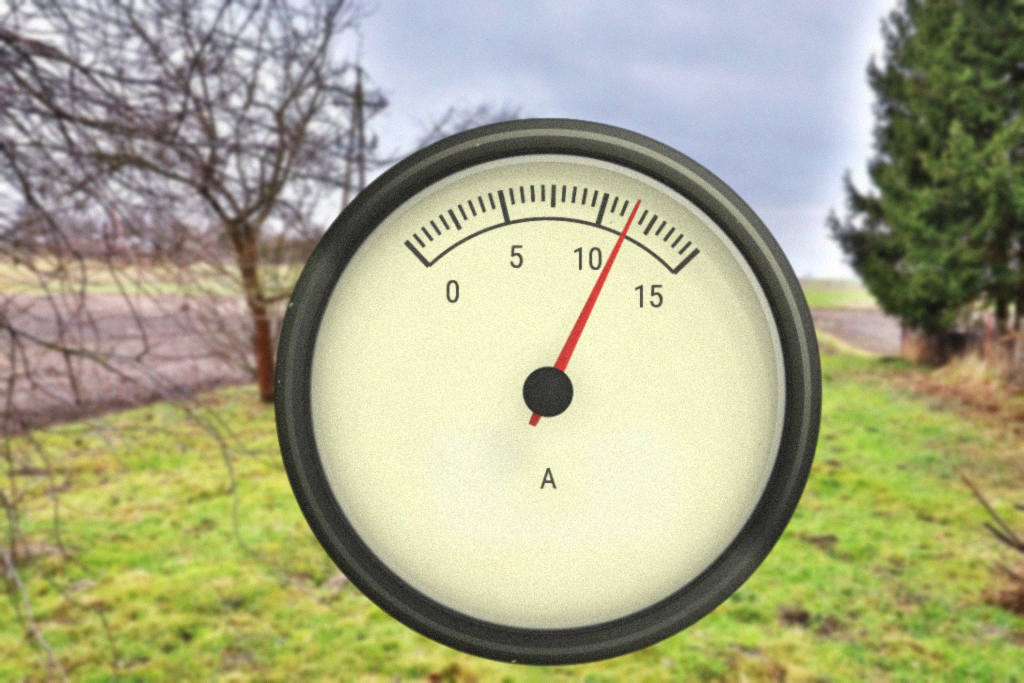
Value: 11.5 A
